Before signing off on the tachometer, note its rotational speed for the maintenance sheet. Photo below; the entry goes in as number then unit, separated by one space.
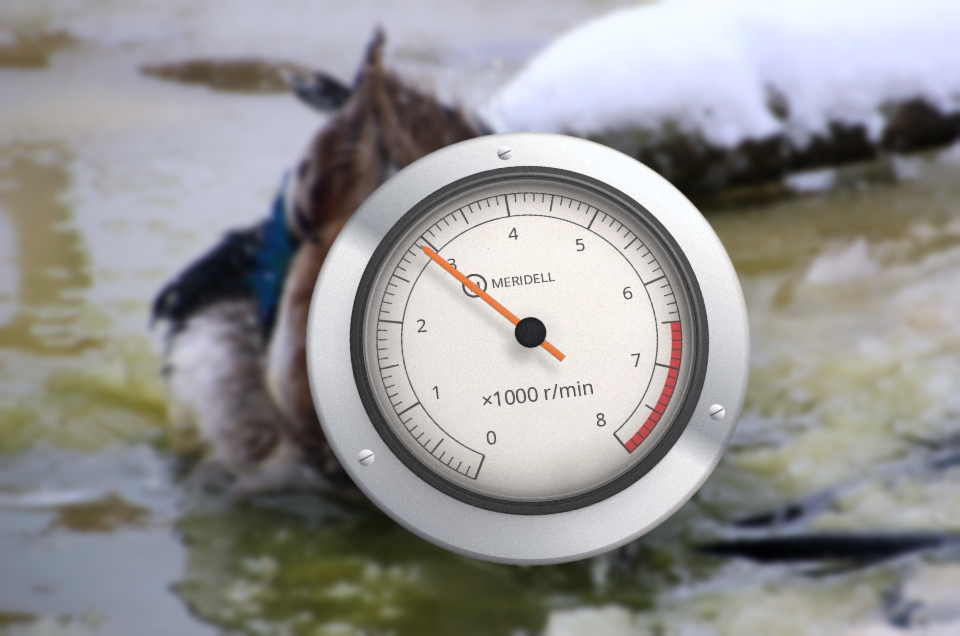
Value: 2900 rpm
